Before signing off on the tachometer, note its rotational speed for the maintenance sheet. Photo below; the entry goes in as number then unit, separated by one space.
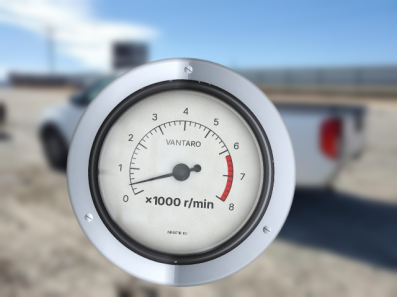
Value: 400 rpm
